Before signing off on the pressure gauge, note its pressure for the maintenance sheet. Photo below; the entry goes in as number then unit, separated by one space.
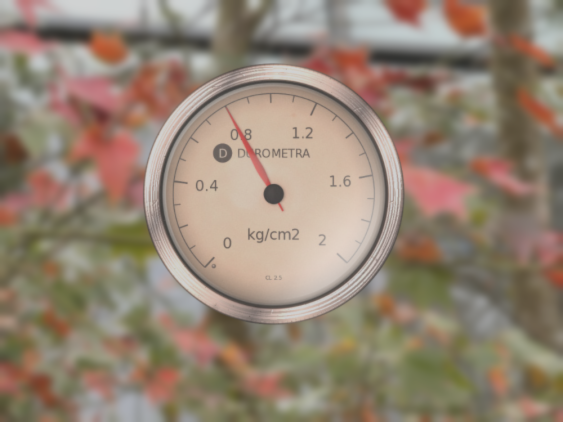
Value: 0.8 kg/cm²
